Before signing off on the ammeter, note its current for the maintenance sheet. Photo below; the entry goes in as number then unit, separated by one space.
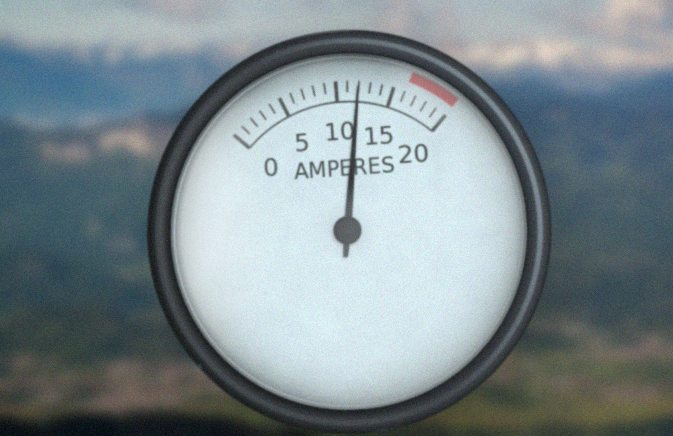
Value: 12 A
